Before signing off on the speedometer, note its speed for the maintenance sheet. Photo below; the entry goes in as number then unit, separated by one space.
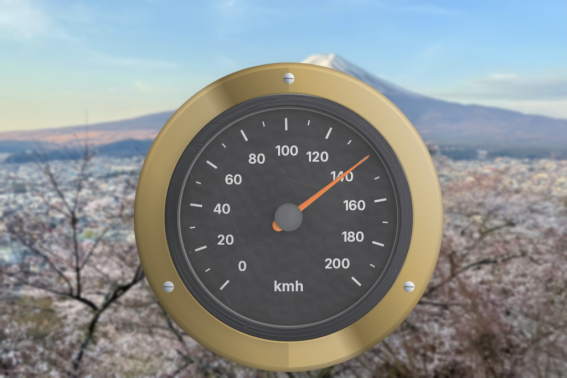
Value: 140 km/h
